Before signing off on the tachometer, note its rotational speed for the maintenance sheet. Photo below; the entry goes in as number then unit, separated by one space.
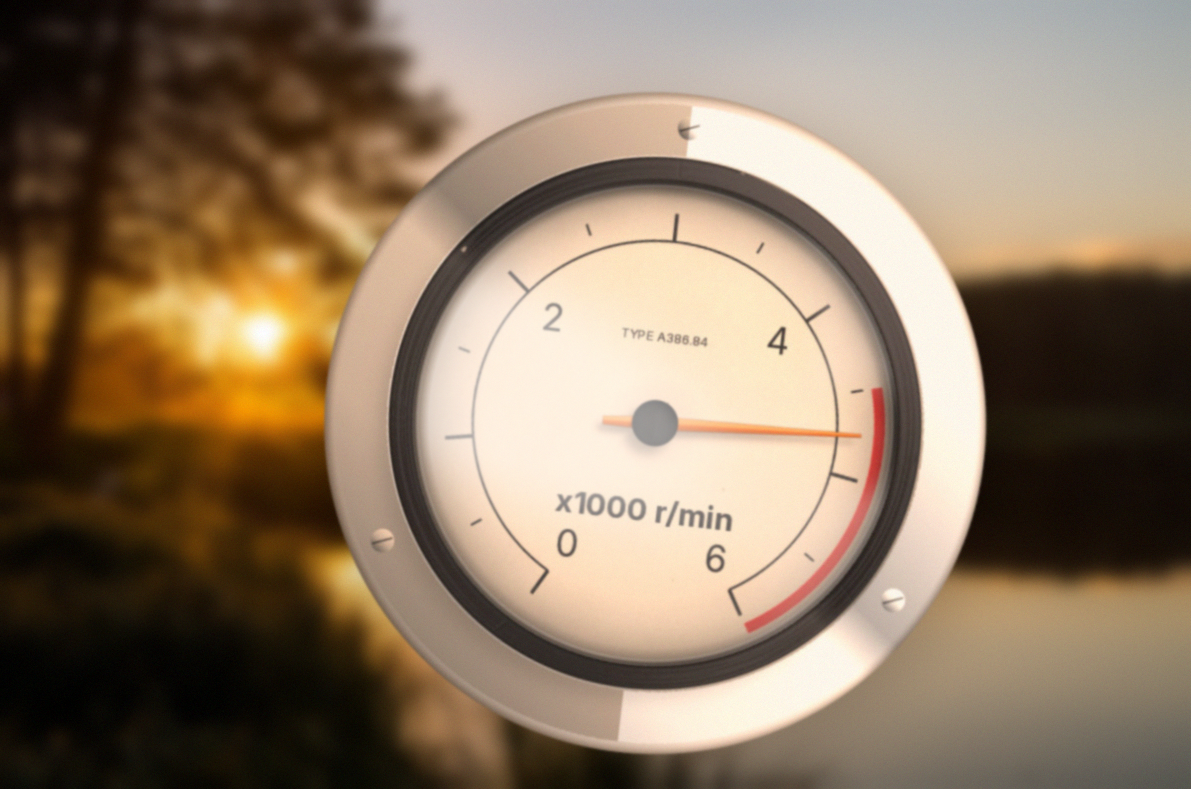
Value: 4750 rpm
